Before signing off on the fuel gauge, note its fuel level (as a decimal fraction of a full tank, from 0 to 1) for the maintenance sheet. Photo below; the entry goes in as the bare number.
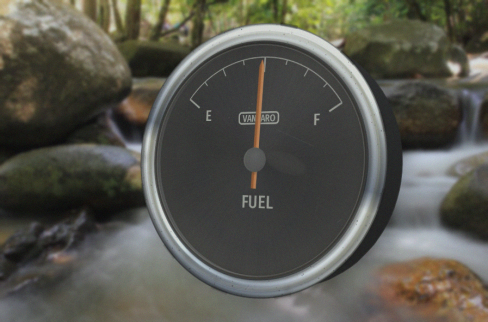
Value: 0.5
